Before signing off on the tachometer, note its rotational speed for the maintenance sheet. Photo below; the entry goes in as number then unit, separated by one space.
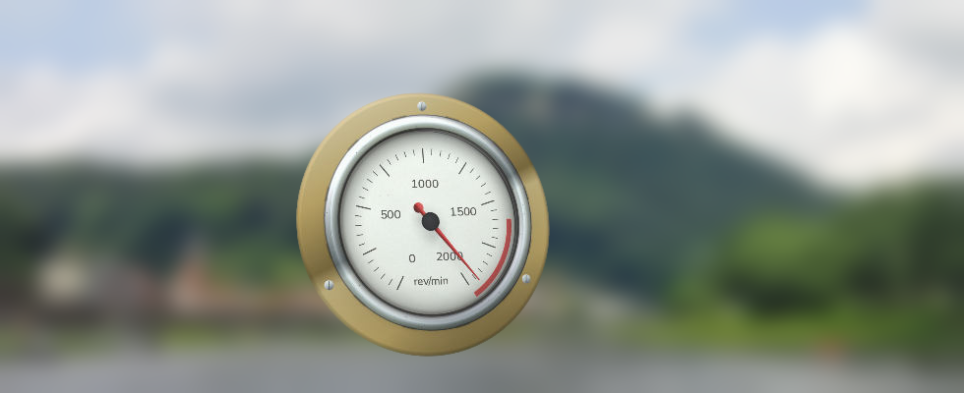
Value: 1950 rpm
